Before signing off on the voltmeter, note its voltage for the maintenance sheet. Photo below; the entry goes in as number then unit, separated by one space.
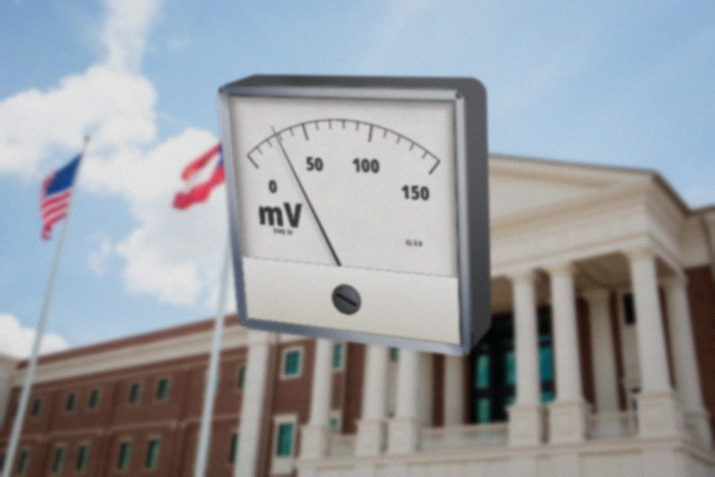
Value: 30 mV
